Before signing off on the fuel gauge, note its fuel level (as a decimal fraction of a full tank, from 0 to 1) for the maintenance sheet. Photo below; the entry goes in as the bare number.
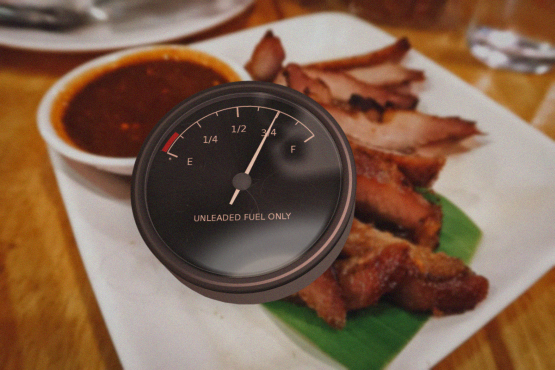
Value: 0.75
